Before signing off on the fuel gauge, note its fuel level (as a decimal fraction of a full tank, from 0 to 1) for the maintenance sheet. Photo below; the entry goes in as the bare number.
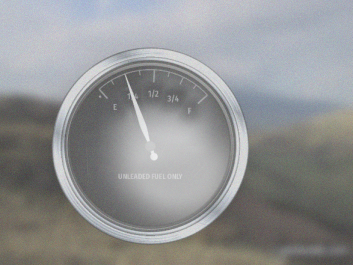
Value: 0.25
